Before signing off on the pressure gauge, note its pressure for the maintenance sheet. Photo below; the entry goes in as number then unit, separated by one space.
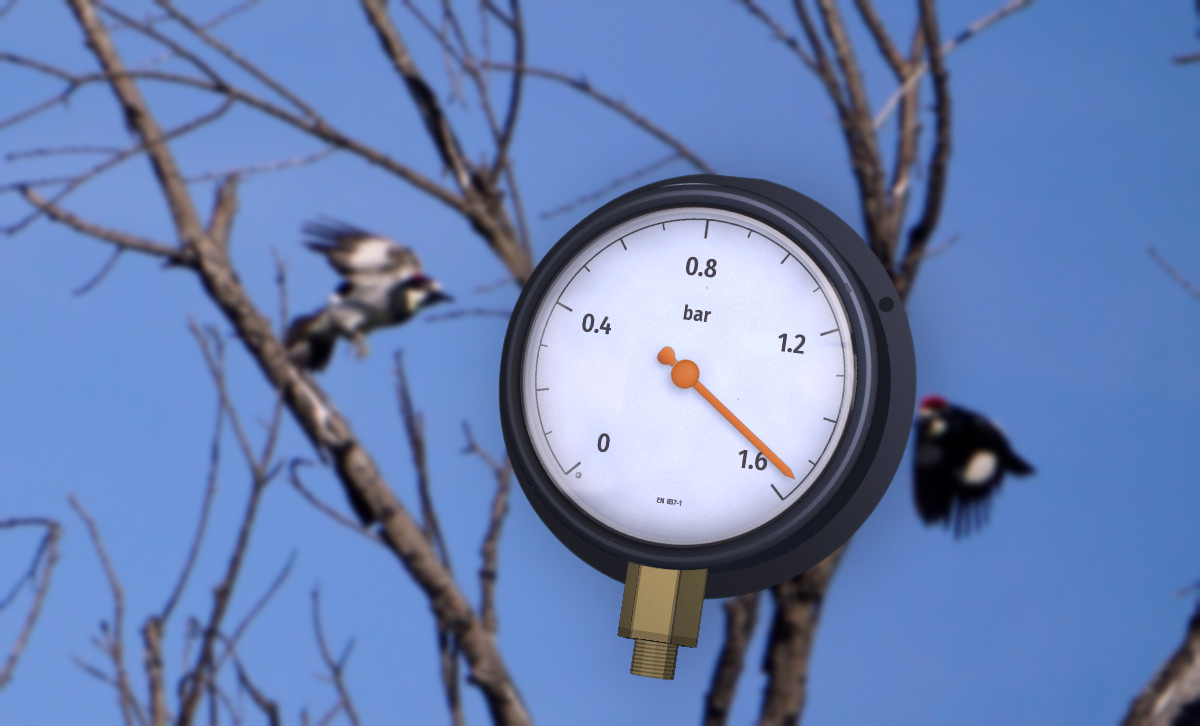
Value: 1.55 bar
